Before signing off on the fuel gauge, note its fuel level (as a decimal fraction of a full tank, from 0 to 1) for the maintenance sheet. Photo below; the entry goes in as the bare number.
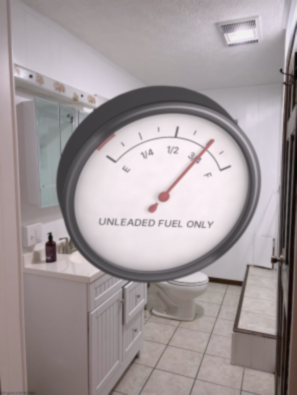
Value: 0.75
